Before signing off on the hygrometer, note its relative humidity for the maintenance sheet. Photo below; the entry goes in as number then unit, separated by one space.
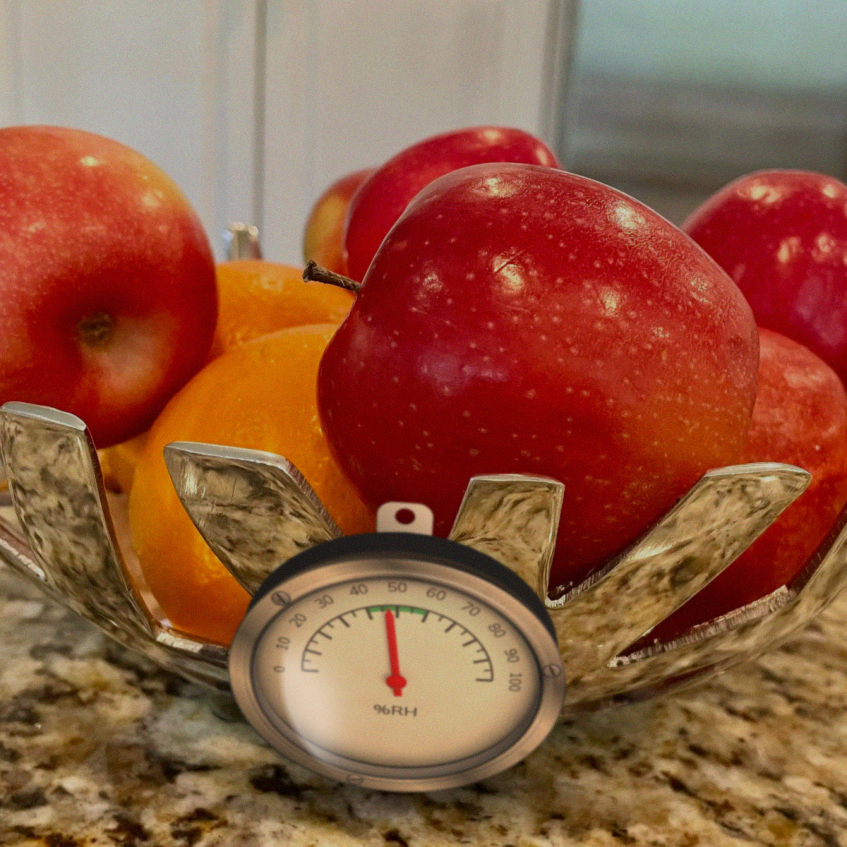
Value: 47.5 %
